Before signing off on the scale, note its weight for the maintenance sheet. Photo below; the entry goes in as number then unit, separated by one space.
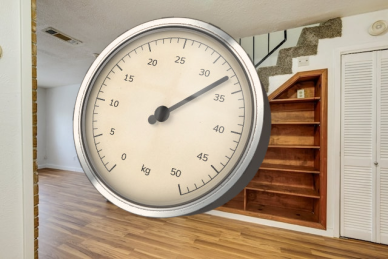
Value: 33 kg
